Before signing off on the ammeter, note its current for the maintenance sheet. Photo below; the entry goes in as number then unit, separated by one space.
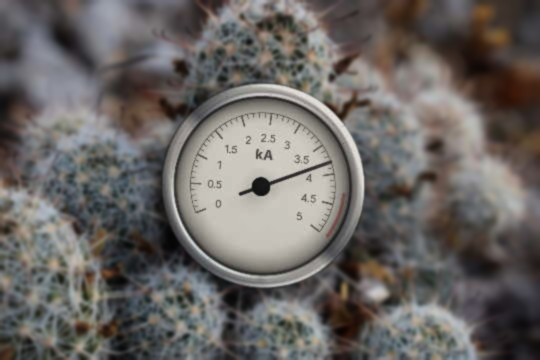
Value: 3.8 kA
